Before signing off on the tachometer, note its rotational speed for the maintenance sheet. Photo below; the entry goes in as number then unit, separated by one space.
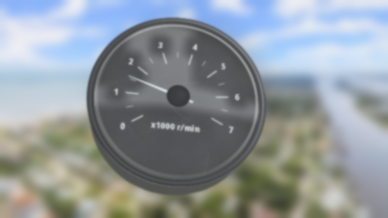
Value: 1500 rpm
